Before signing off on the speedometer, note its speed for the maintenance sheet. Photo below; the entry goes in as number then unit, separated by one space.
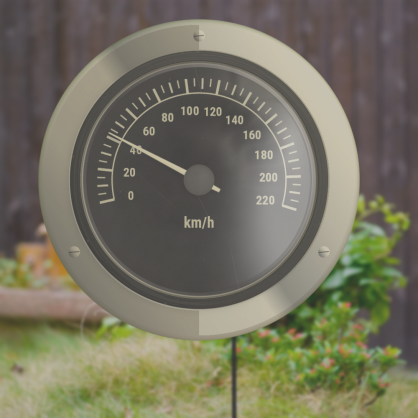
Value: 42.5 km/h
